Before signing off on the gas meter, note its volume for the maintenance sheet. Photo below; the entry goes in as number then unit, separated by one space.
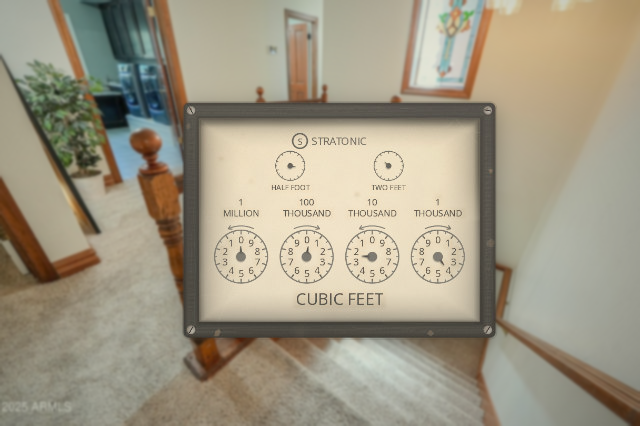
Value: 2400 ft³
